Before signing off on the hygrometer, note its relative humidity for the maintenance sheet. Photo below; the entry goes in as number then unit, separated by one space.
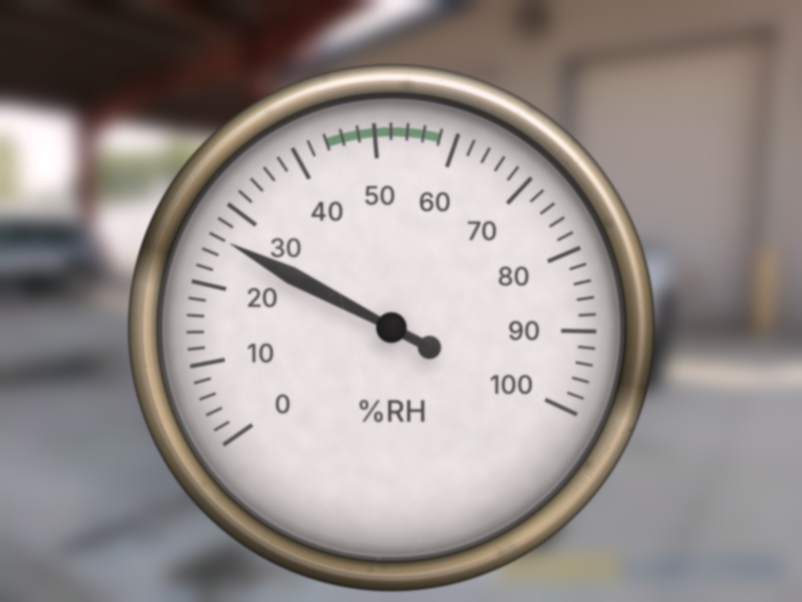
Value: 26 %
